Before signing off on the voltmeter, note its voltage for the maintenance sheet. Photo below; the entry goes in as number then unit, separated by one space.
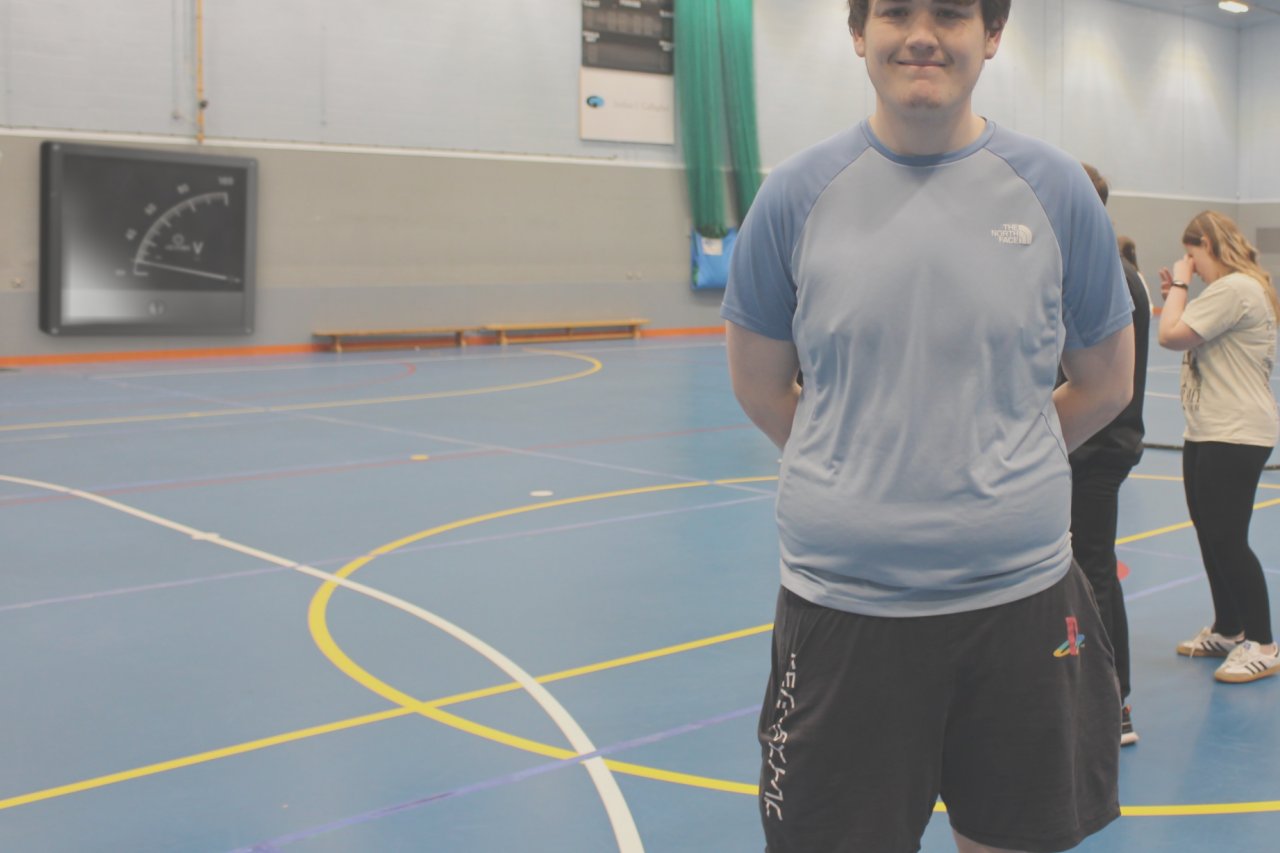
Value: 20 V
